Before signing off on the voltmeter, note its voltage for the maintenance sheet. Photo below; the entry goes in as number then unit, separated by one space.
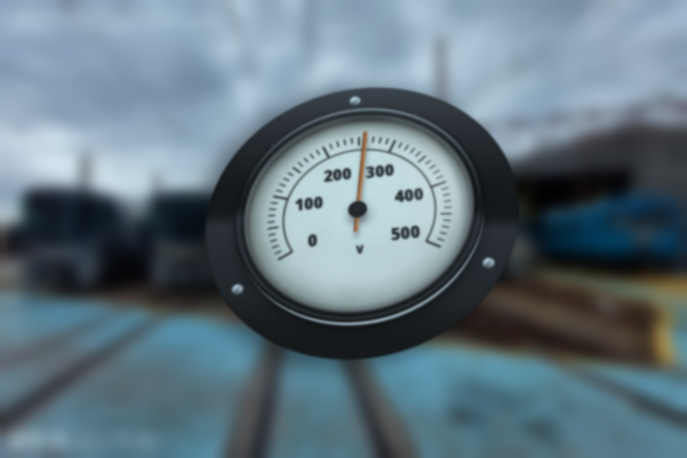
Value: 260 V
